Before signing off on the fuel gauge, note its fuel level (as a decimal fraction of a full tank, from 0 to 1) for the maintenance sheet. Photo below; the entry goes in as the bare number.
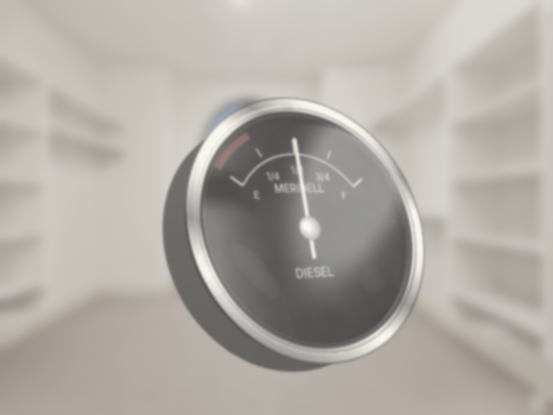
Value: 0.5
